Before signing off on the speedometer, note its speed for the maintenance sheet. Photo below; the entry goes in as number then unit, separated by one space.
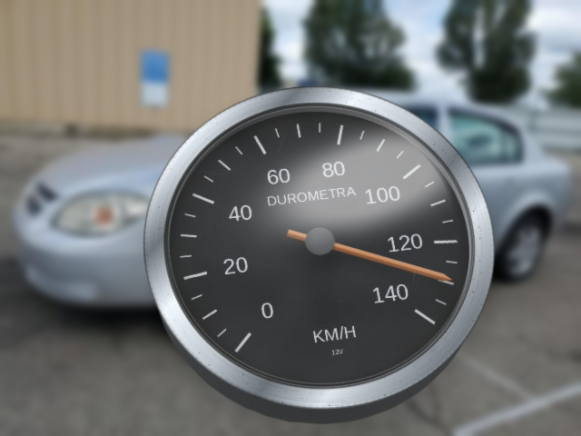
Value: 130 km/h
